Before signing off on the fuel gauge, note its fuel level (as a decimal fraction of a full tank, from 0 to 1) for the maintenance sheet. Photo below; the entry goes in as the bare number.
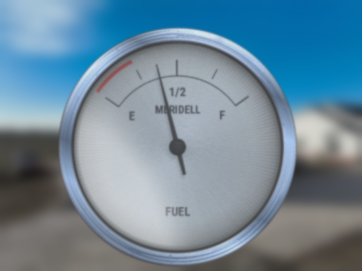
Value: 0.375
